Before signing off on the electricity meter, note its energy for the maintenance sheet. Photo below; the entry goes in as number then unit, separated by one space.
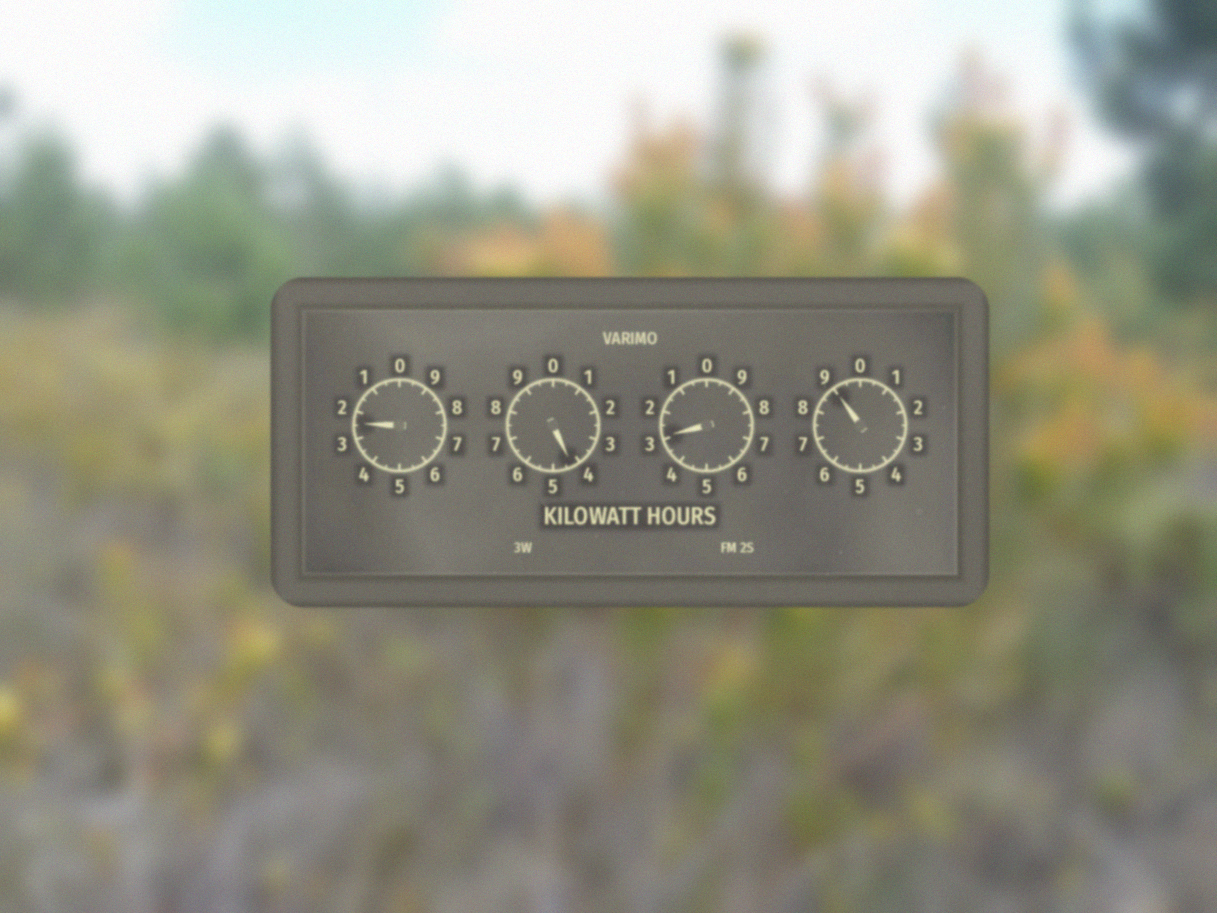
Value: 2429 kWh
